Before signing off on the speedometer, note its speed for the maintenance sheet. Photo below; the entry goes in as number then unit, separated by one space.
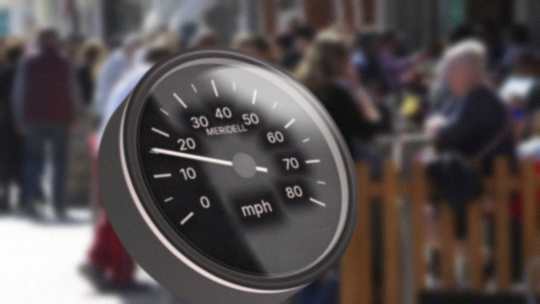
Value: 15 mph
